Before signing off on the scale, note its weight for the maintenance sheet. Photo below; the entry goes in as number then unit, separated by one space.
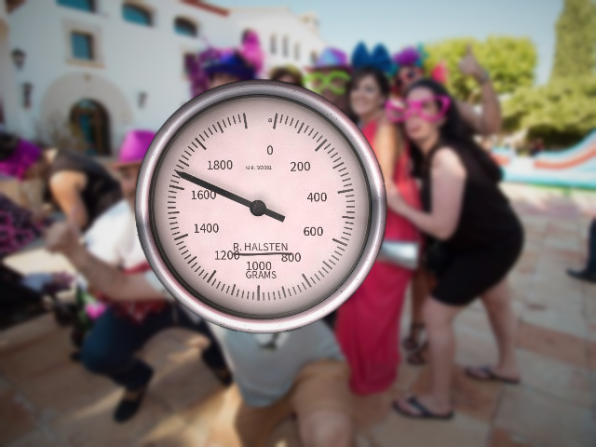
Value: 1660 g
